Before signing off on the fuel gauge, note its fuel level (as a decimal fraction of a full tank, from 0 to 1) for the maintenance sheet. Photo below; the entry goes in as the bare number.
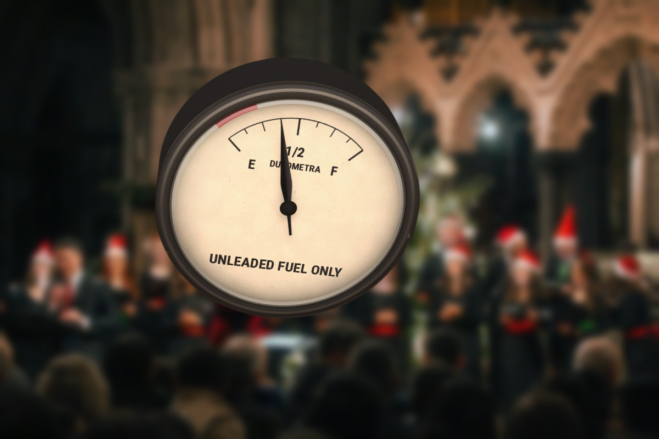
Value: 0.375
